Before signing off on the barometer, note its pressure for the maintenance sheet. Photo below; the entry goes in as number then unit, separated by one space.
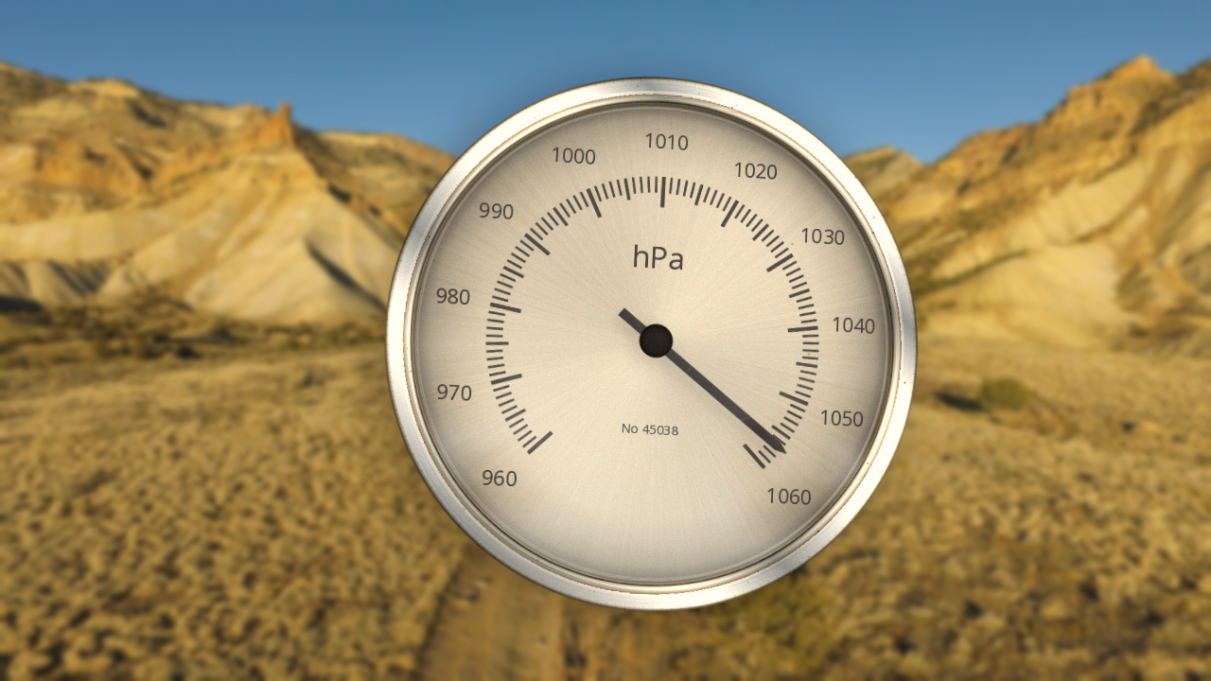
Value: 1057 hPa
